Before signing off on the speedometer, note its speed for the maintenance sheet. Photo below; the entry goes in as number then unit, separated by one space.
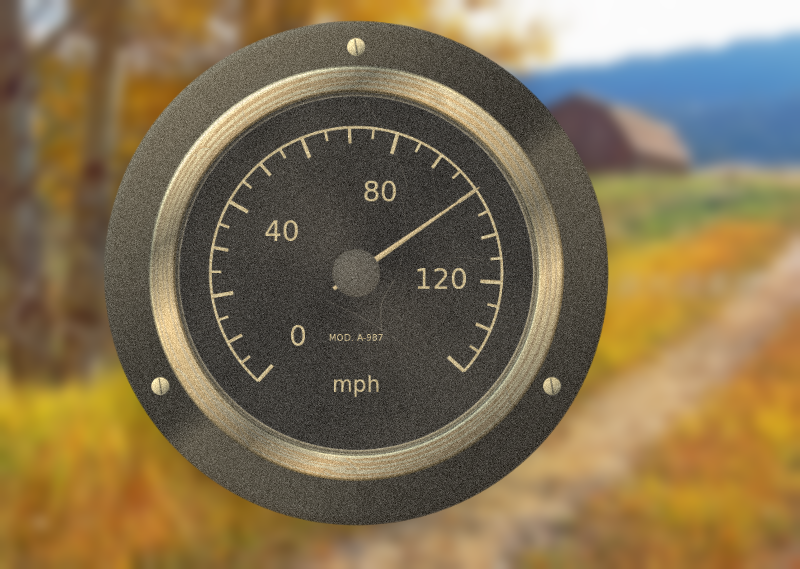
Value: 100 mph
